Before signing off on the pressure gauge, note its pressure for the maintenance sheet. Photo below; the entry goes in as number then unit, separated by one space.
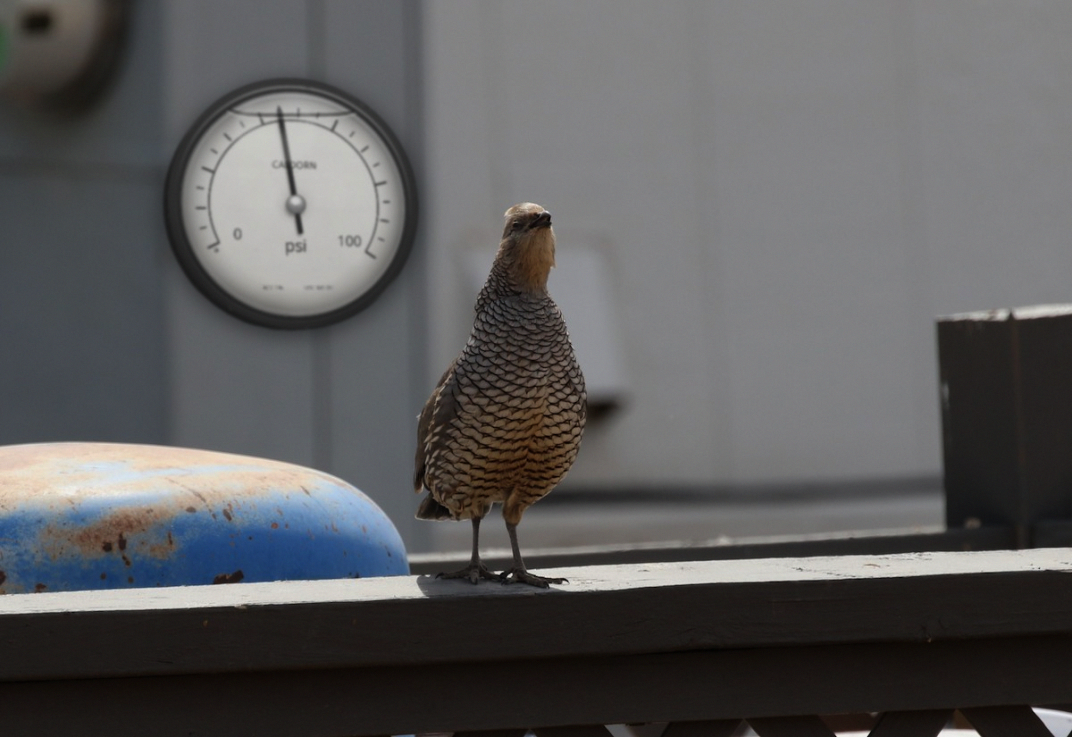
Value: 45 psi
